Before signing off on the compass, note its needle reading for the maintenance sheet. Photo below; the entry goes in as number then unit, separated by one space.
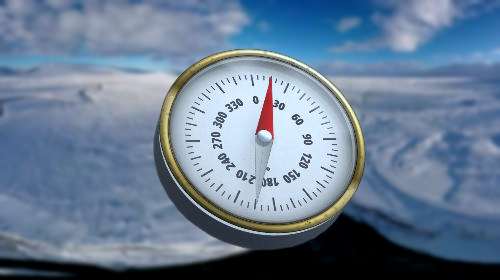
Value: 15 °
